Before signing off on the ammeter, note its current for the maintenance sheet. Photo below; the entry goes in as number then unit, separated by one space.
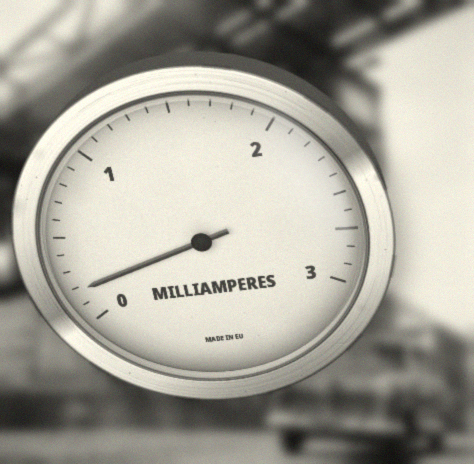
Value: 0.2 mA
